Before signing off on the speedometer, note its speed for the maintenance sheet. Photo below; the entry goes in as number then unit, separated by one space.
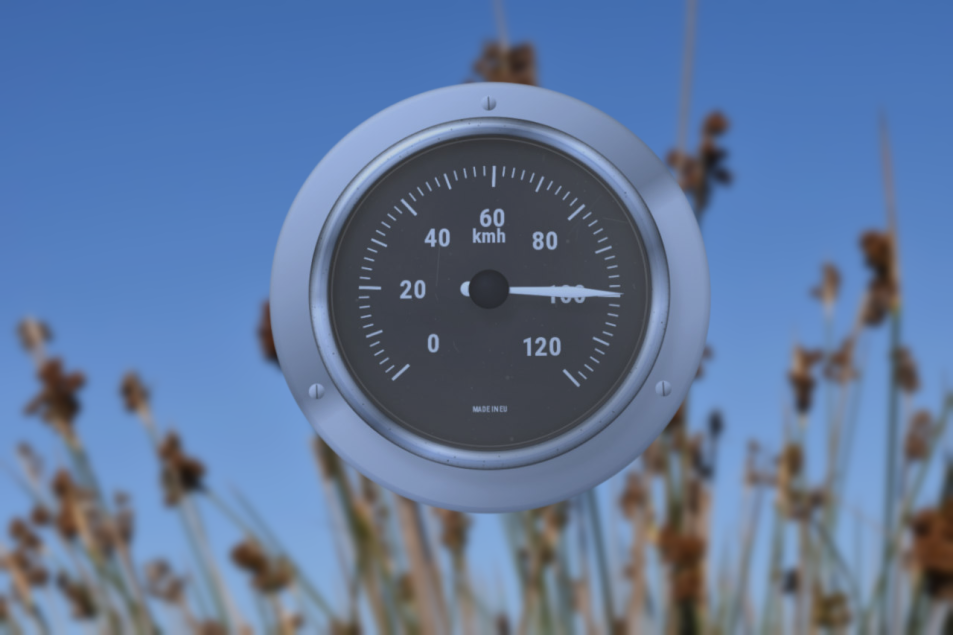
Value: 100 km/h
